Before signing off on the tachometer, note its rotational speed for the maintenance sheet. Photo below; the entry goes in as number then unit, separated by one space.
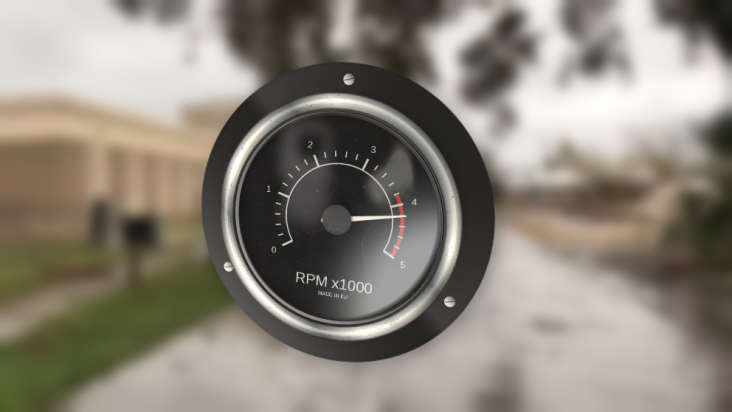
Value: 4200 rpm
